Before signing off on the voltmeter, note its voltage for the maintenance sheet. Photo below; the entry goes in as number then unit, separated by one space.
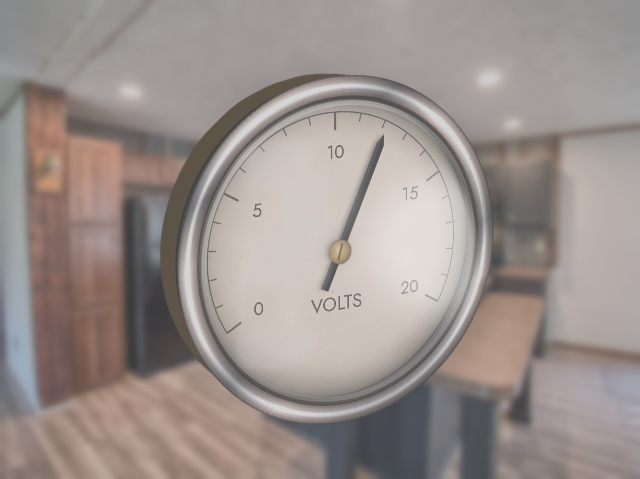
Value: 12 V
